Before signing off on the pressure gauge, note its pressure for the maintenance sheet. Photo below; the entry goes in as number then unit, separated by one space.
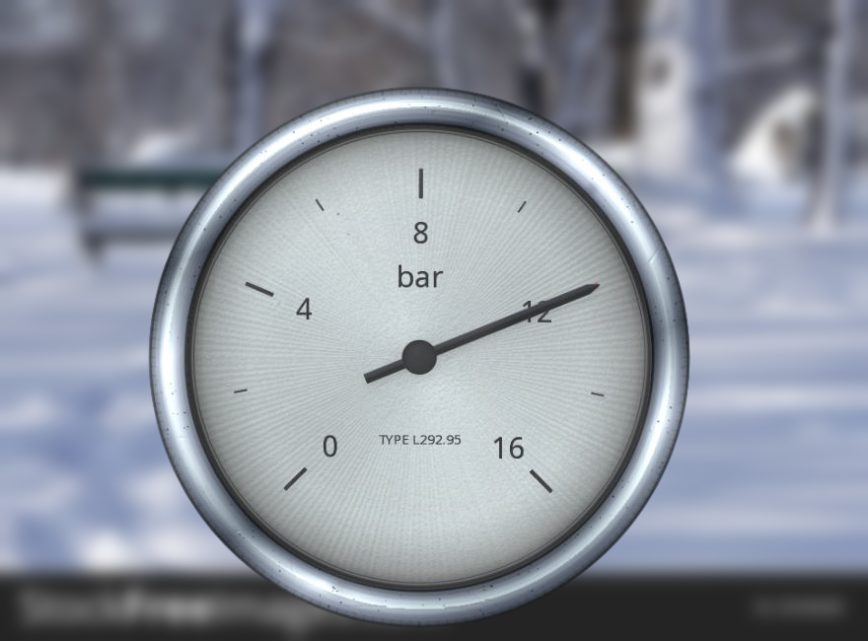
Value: 12 bar
